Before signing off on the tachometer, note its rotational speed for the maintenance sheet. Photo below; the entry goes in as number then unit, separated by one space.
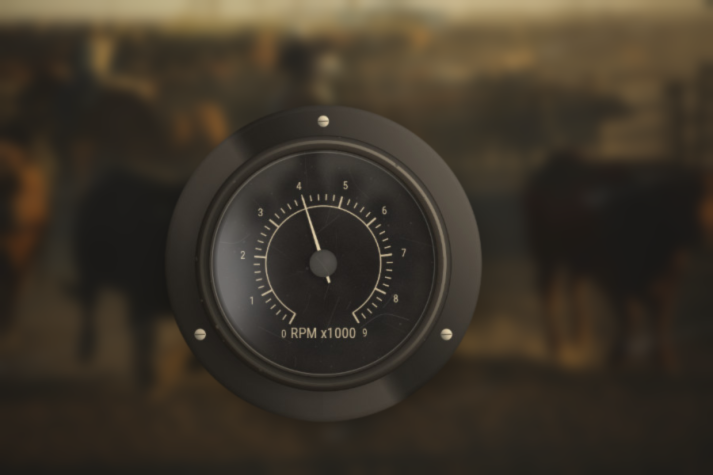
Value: 4000 rpm
